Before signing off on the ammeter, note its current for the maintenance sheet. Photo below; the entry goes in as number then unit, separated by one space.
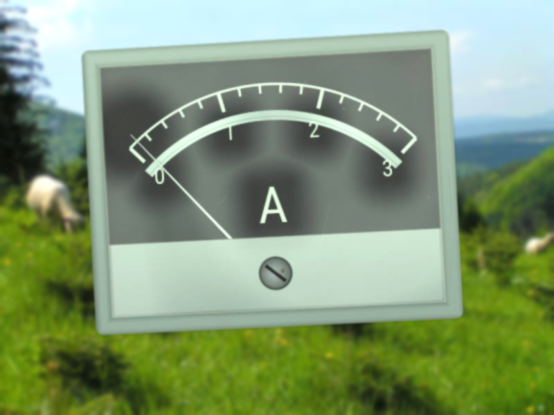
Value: 0.1 A
